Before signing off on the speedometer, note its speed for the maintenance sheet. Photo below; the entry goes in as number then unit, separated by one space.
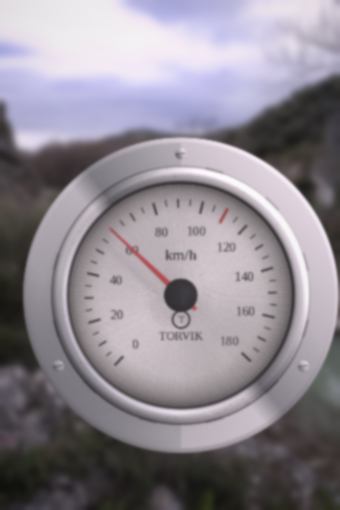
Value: 60 km/h
